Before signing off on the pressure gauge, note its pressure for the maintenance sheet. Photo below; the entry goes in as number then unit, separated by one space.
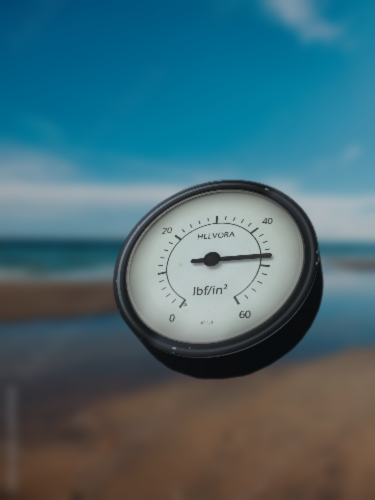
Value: 48 psi
